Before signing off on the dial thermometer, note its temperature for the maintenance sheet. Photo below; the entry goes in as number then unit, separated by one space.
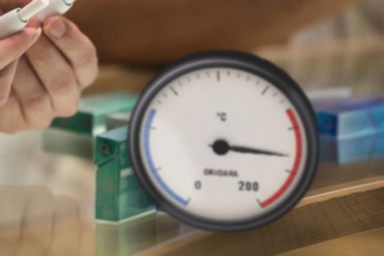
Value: 165 °C
